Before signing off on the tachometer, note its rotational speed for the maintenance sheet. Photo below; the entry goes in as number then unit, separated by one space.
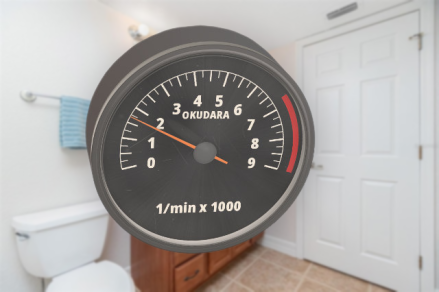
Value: 1750 rpm
